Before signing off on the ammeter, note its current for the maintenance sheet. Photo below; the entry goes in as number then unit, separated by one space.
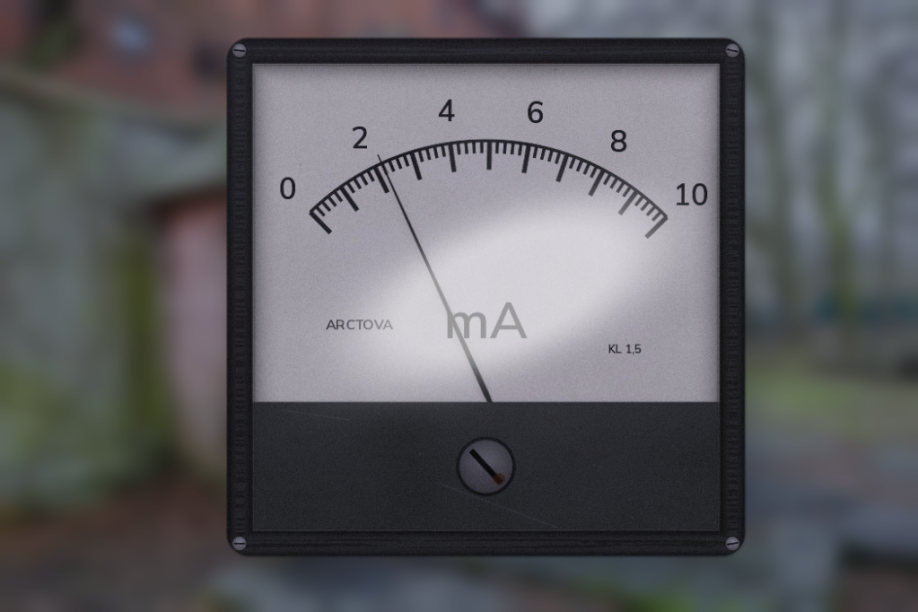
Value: 2.2 mA
